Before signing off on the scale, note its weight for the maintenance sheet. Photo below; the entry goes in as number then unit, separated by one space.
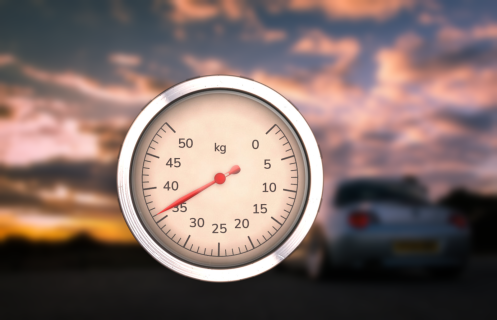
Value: 36 kg
